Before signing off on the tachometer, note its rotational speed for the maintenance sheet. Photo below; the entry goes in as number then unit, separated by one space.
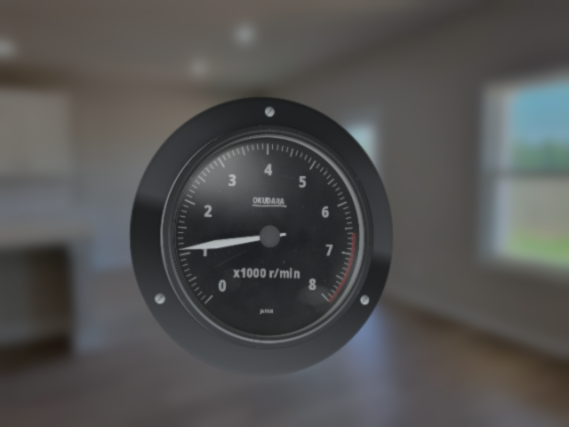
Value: 1100 rpm
